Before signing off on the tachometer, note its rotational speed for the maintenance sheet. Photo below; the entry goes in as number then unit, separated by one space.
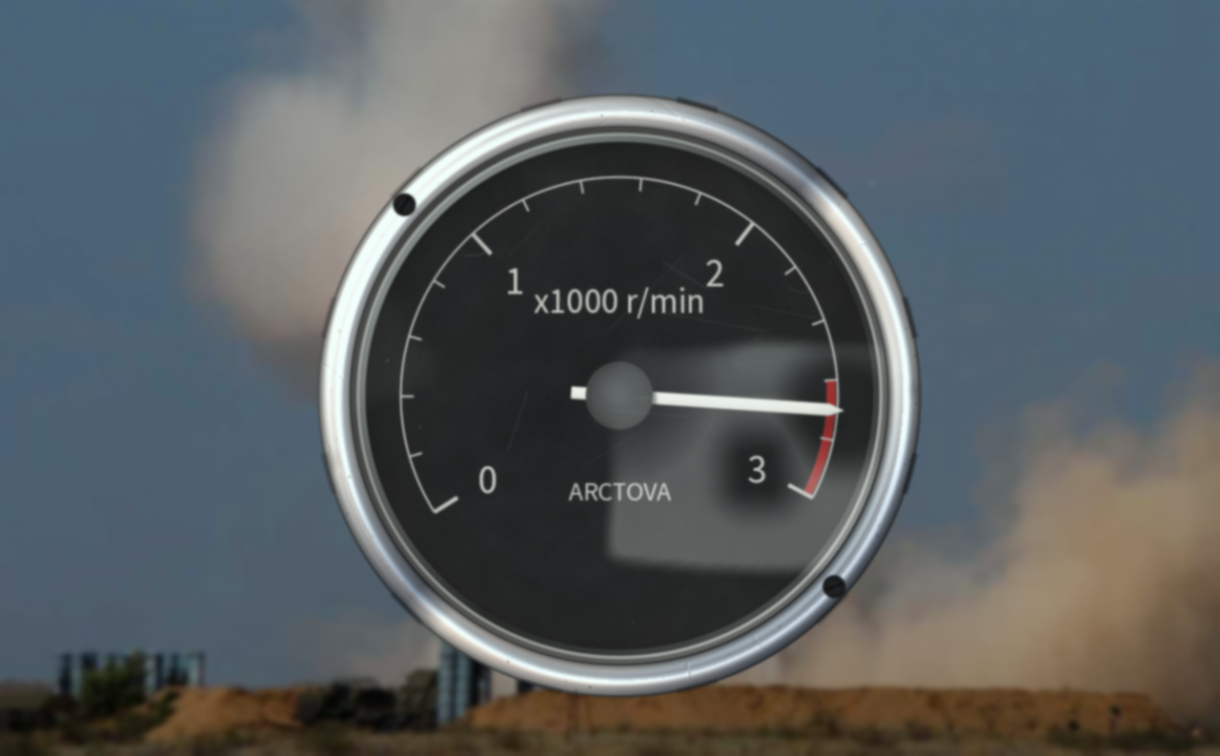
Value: 2700 rpm
